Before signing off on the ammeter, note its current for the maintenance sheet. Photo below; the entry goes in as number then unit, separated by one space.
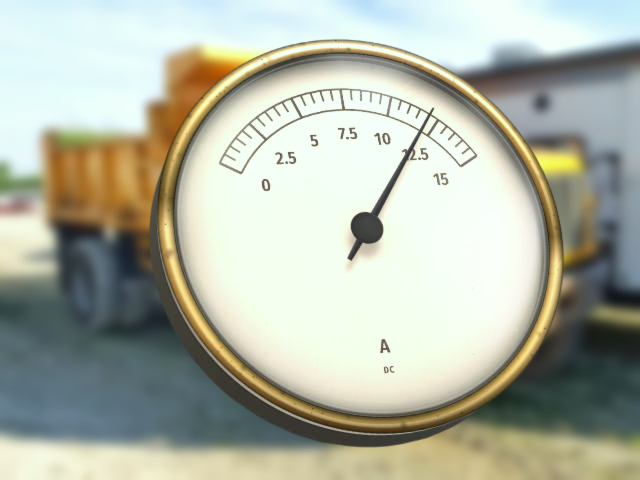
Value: 12 A
